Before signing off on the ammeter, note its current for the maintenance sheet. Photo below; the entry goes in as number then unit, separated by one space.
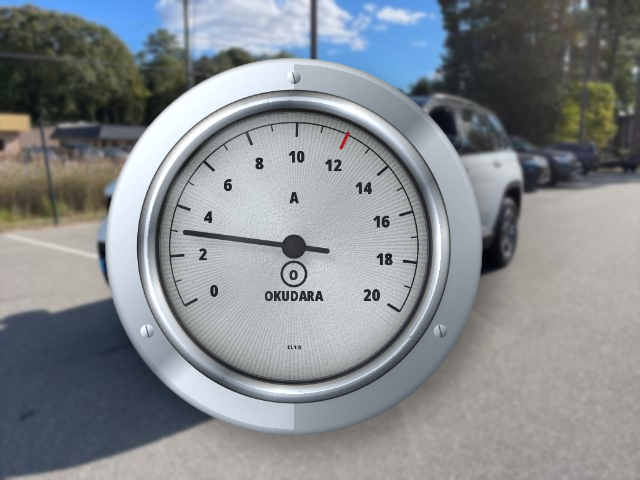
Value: 3 A
